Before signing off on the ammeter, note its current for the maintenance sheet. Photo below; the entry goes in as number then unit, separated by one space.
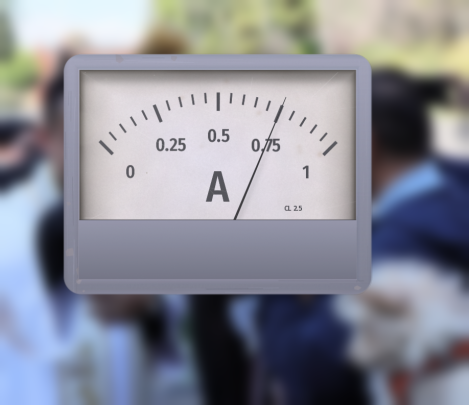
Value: 0.75 A
